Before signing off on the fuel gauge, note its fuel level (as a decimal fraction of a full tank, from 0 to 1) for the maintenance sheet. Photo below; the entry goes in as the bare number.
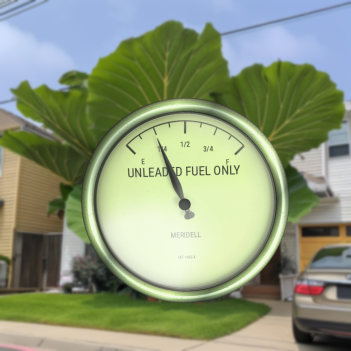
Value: 0.25
